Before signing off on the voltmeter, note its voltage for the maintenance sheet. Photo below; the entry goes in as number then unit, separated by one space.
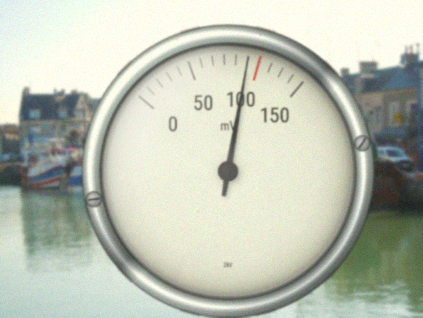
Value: 100 mV
